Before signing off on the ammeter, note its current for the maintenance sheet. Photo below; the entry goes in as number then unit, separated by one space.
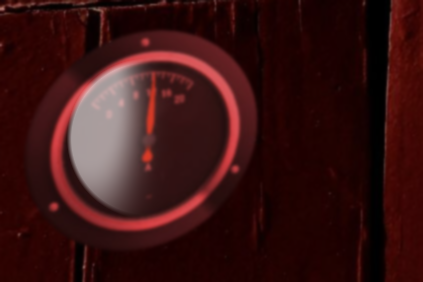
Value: 12 A
